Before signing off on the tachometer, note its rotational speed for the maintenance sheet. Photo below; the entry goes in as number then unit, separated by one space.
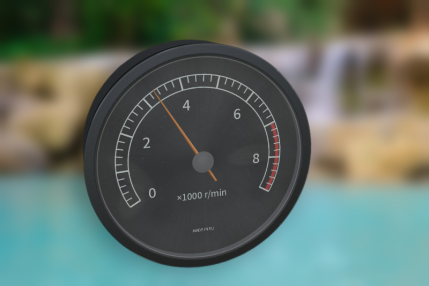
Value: 3300 rpm
